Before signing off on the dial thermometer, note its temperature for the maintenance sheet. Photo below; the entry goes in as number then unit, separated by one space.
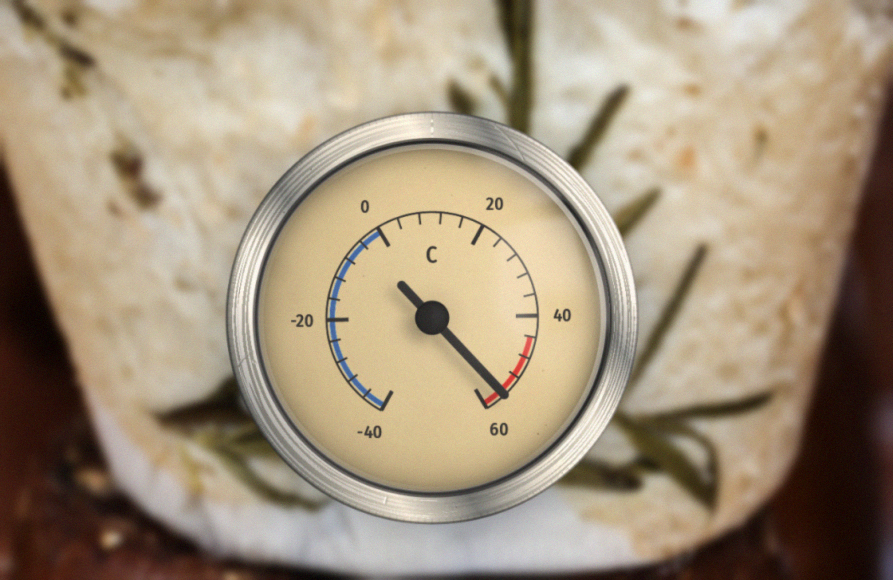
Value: 56 °C
